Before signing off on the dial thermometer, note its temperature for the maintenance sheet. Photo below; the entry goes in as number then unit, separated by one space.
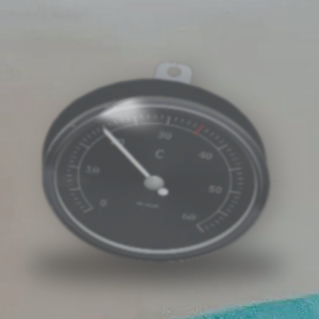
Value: 20 °C
